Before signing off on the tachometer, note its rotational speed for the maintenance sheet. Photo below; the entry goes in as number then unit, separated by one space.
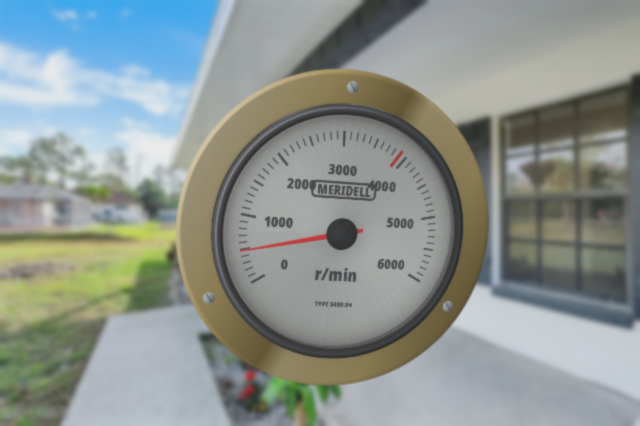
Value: 500 rpm
